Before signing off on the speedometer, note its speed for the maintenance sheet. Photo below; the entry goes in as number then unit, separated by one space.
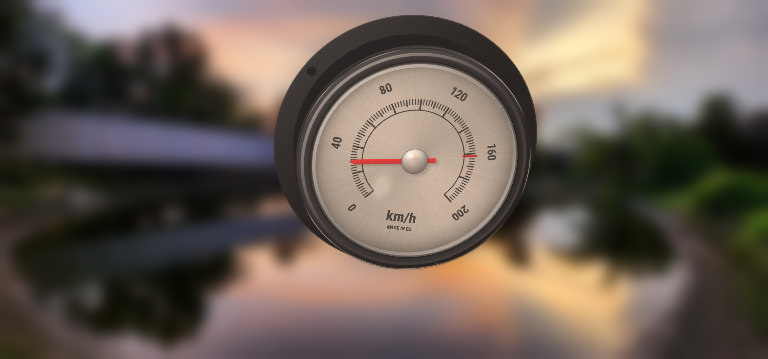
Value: 30 km/h
